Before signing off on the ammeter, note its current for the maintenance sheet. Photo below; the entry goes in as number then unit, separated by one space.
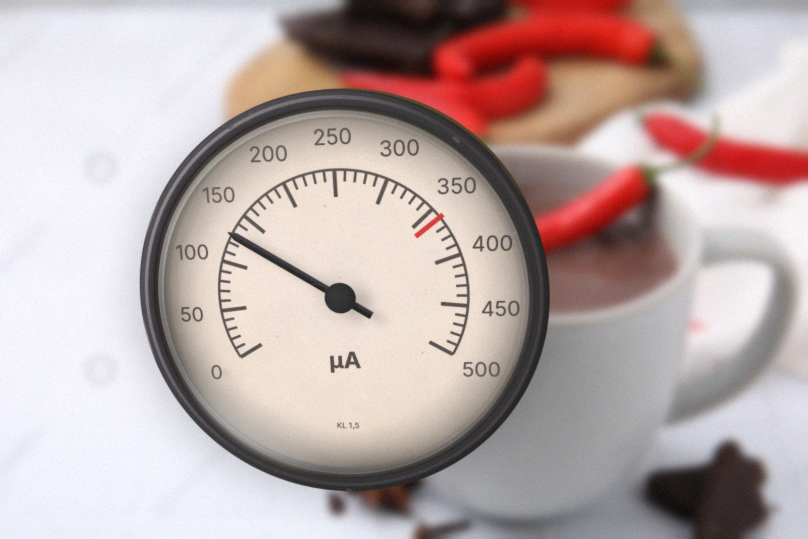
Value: 130 µA
